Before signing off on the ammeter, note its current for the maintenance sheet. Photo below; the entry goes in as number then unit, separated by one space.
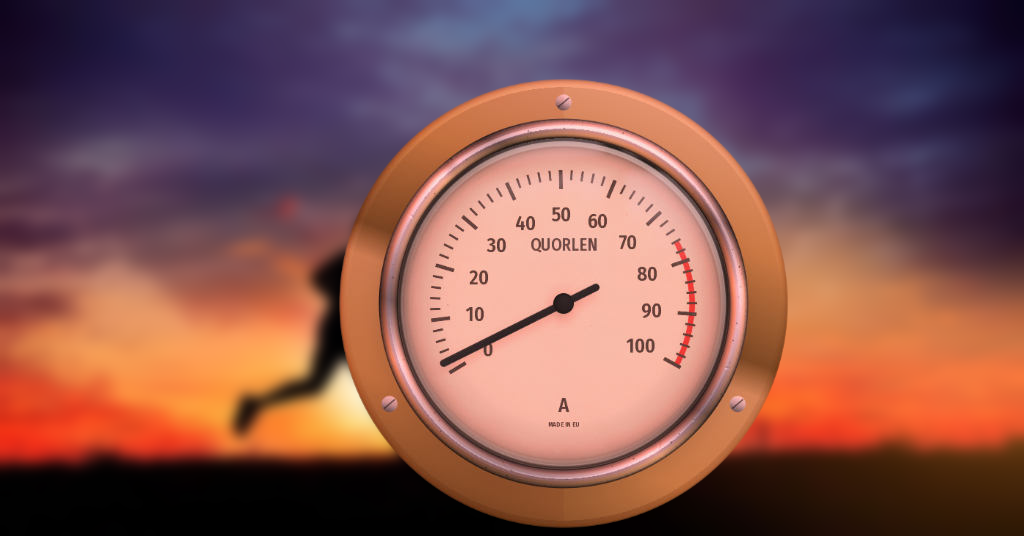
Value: 2 A
